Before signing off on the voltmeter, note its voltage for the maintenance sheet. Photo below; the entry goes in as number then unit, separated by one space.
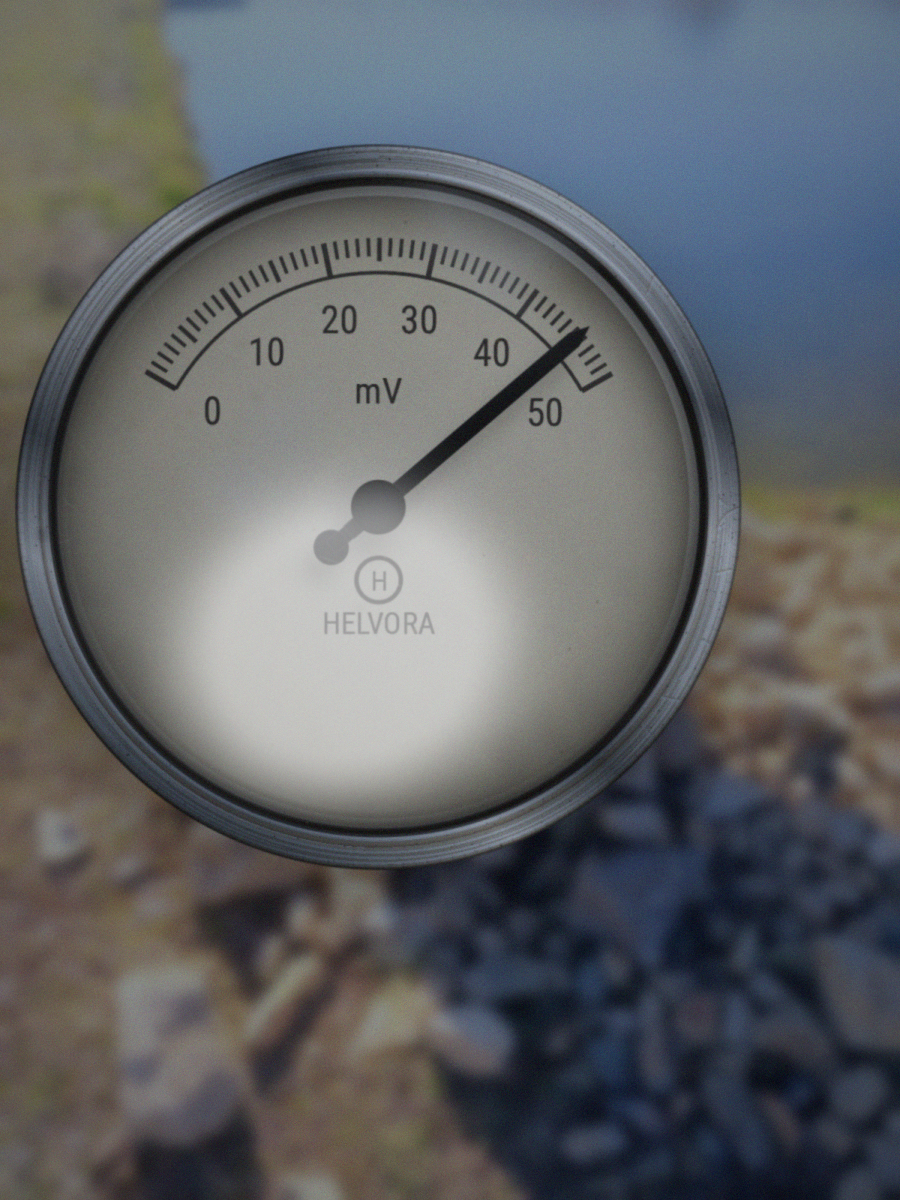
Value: 45.5 mV
